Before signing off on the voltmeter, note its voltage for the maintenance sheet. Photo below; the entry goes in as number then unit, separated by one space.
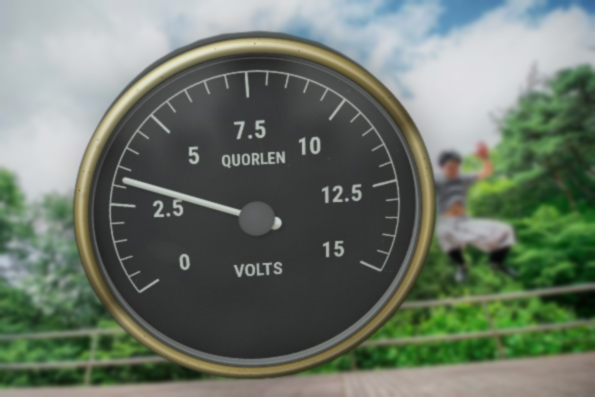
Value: 3.25 V
